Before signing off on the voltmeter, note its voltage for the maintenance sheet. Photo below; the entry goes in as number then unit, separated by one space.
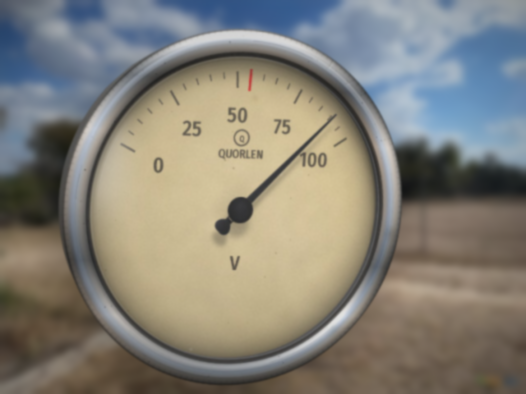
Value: 90 V
